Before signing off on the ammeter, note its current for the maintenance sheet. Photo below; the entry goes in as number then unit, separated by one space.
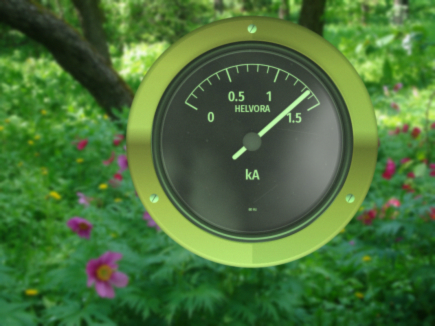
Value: 1.35 kA
